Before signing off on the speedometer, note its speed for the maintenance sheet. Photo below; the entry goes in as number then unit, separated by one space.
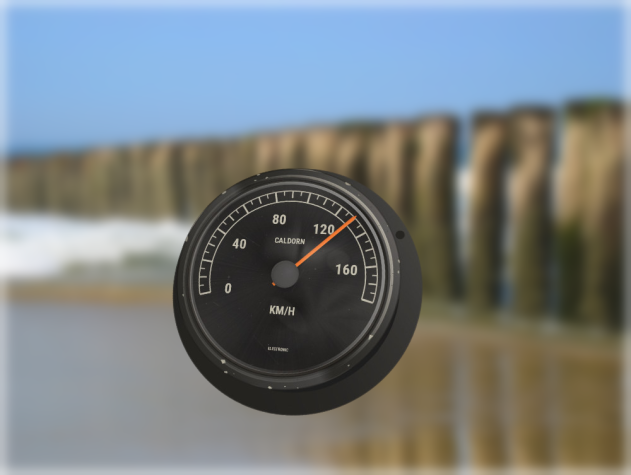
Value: 130 km/h
